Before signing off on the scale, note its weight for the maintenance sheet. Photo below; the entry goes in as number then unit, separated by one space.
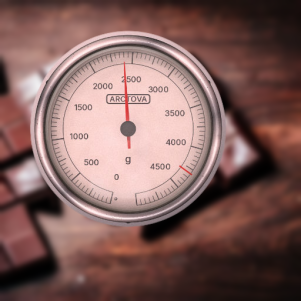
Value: 2400 g
